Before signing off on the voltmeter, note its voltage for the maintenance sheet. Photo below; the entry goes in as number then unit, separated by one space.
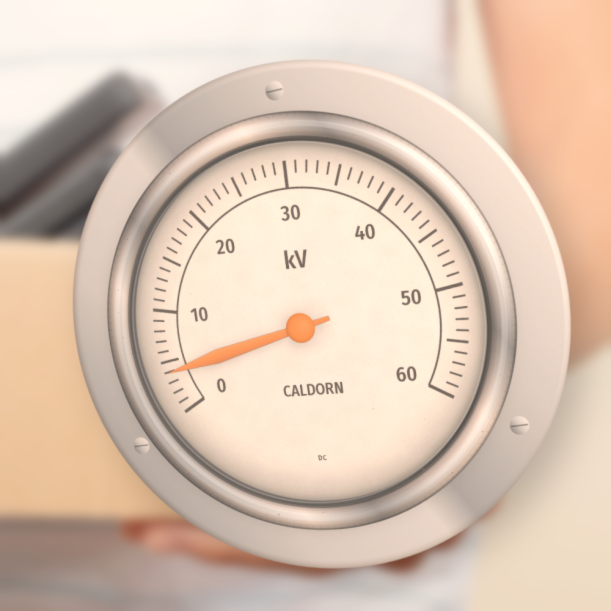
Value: 4 kV
